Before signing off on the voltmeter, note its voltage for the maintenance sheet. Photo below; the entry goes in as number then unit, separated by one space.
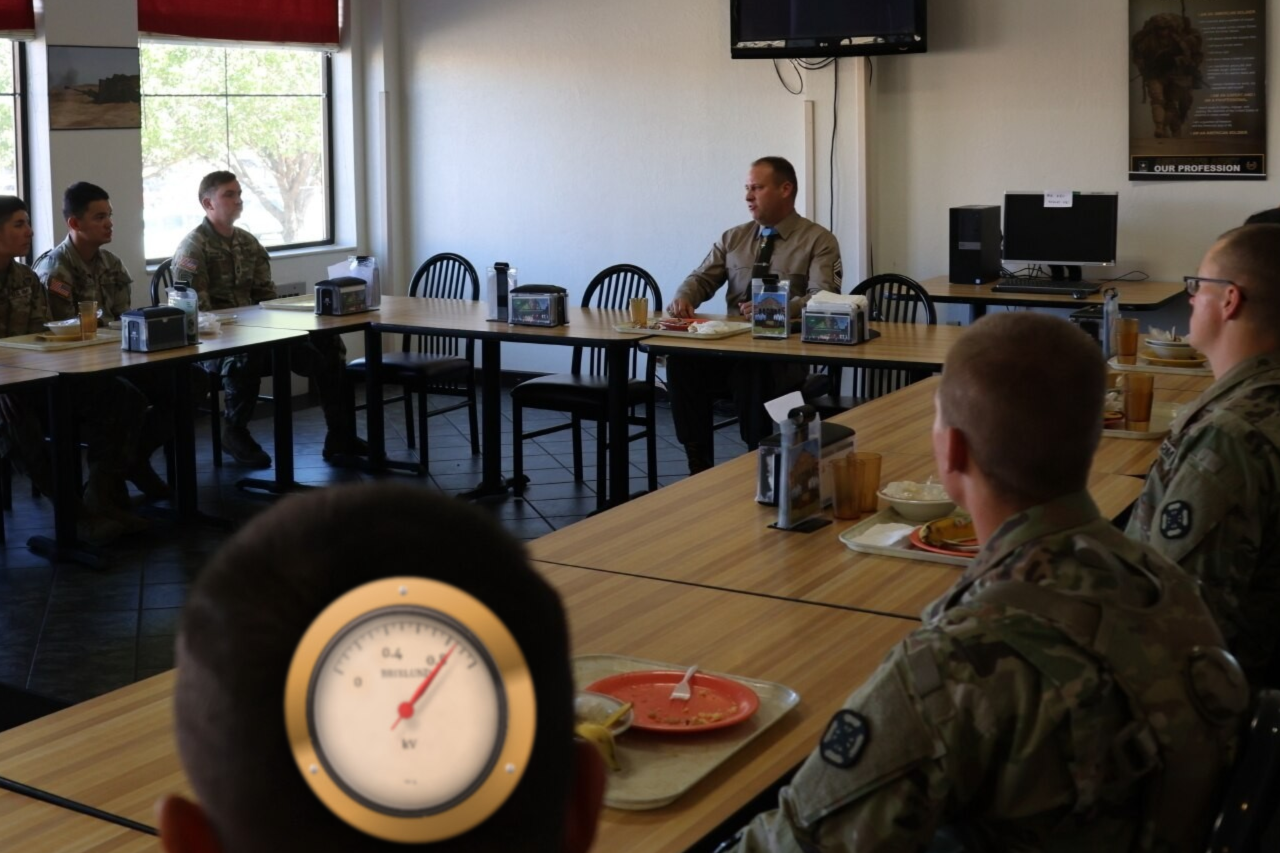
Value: 0.85 kV
